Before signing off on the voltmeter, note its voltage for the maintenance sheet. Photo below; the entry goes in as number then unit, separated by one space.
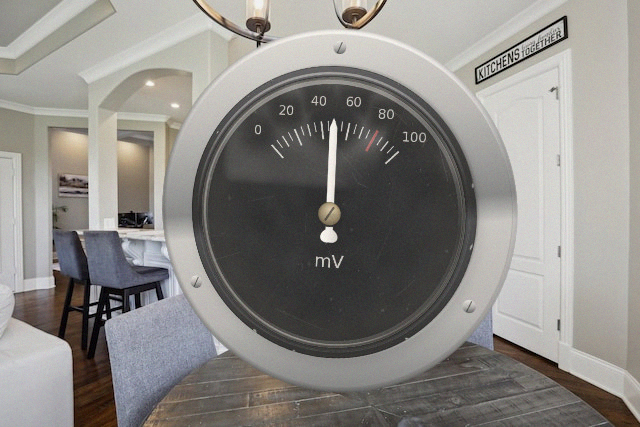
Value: 50 mV
